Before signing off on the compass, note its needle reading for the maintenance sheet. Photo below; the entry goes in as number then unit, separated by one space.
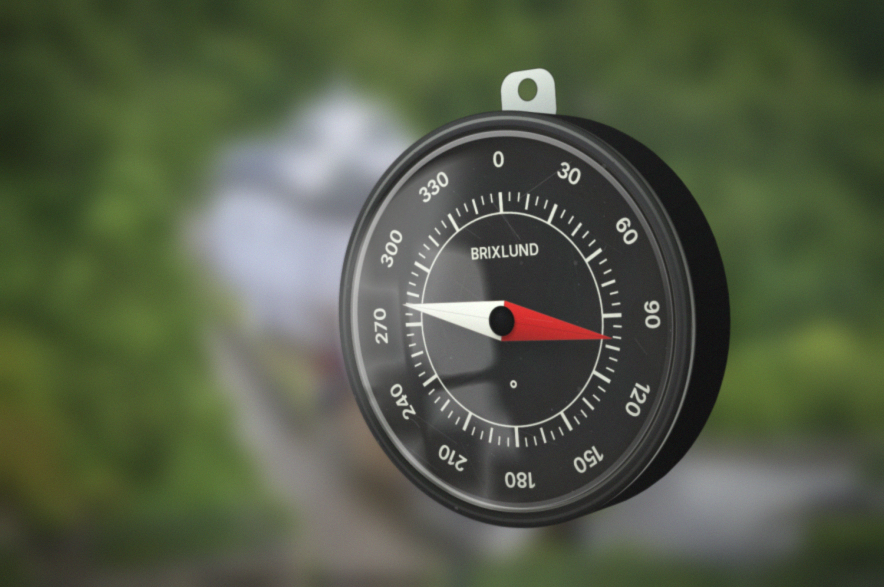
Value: 100 °
